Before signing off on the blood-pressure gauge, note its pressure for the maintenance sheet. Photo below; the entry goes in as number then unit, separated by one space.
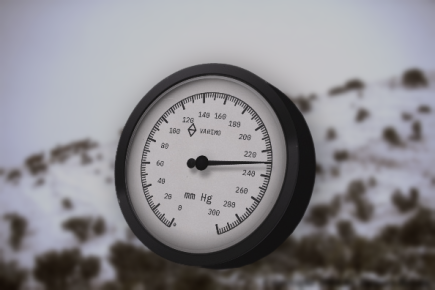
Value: 230 mmHg
